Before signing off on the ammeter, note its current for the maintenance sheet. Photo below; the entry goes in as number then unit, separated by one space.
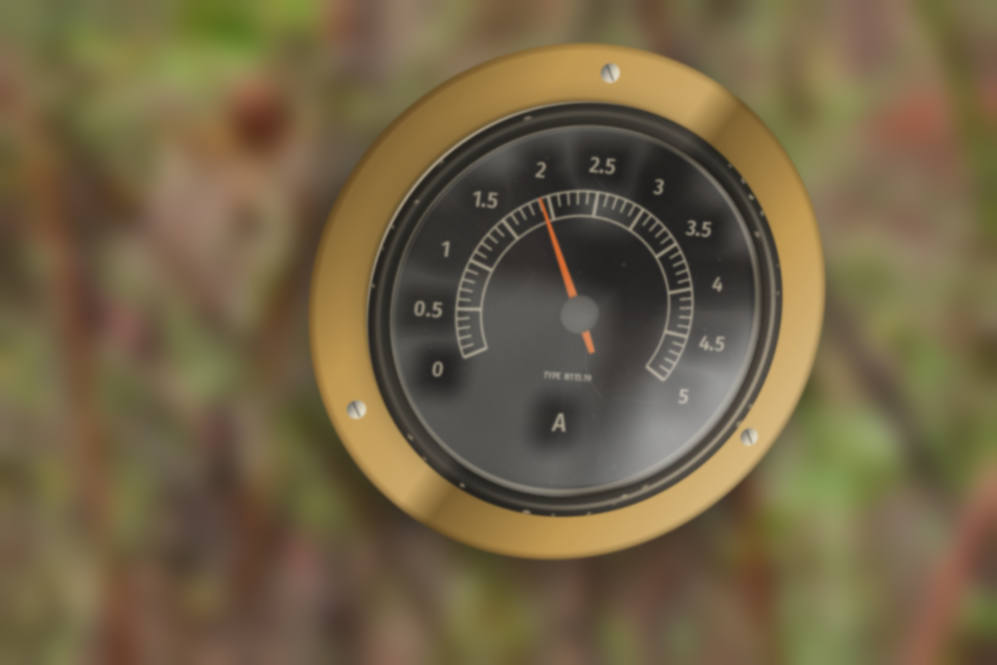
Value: 1.9 A
